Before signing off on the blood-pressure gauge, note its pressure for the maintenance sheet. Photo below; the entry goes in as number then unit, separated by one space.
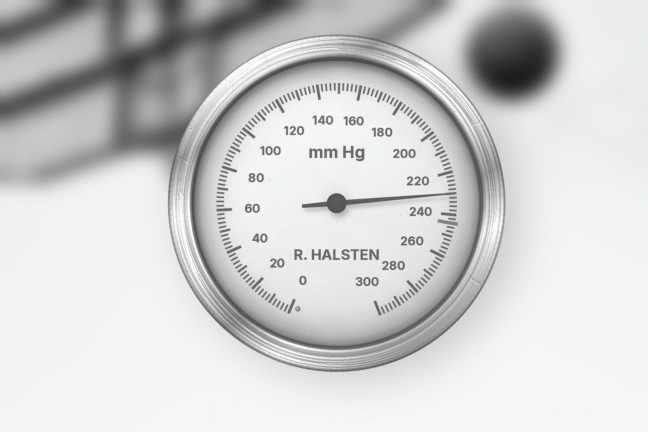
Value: 230 mmHg
